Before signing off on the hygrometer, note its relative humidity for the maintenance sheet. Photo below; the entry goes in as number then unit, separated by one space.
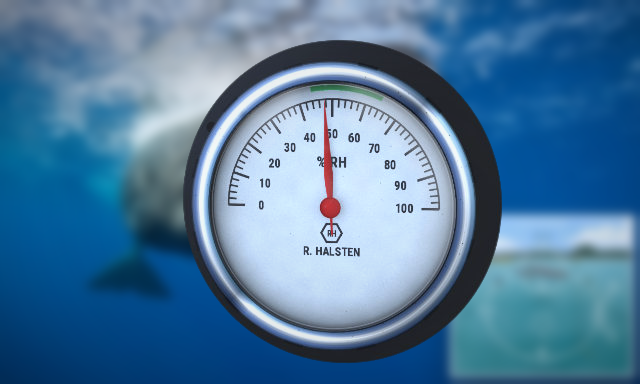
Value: 48 %
